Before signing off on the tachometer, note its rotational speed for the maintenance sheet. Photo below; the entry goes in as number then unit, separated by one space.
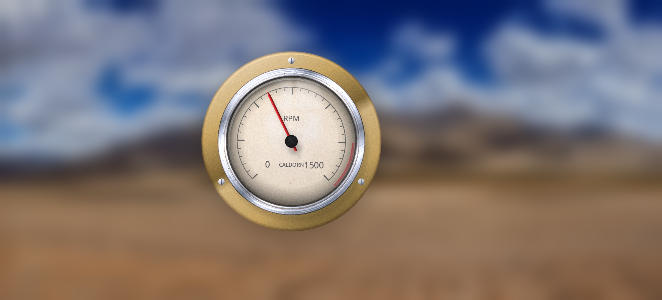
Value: 600 rpm
